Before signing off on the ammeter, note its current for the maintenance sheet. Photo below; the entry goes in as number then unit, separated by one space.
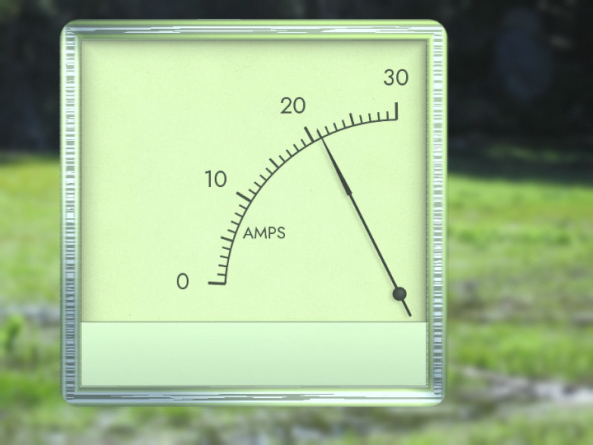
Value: 21 A
